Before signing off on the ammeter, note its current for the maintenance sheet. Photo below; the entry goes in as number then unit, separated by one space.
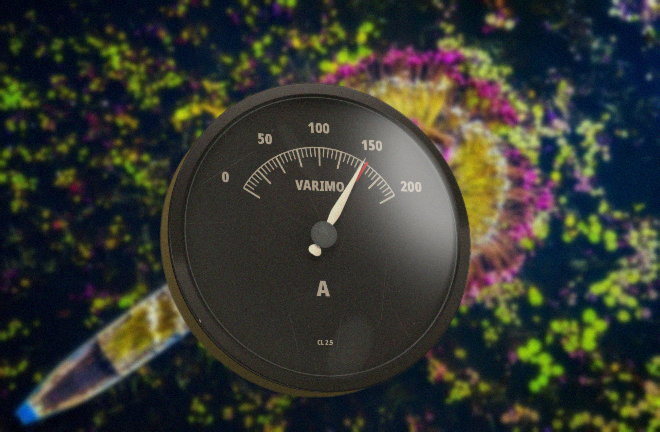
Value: 150 A
